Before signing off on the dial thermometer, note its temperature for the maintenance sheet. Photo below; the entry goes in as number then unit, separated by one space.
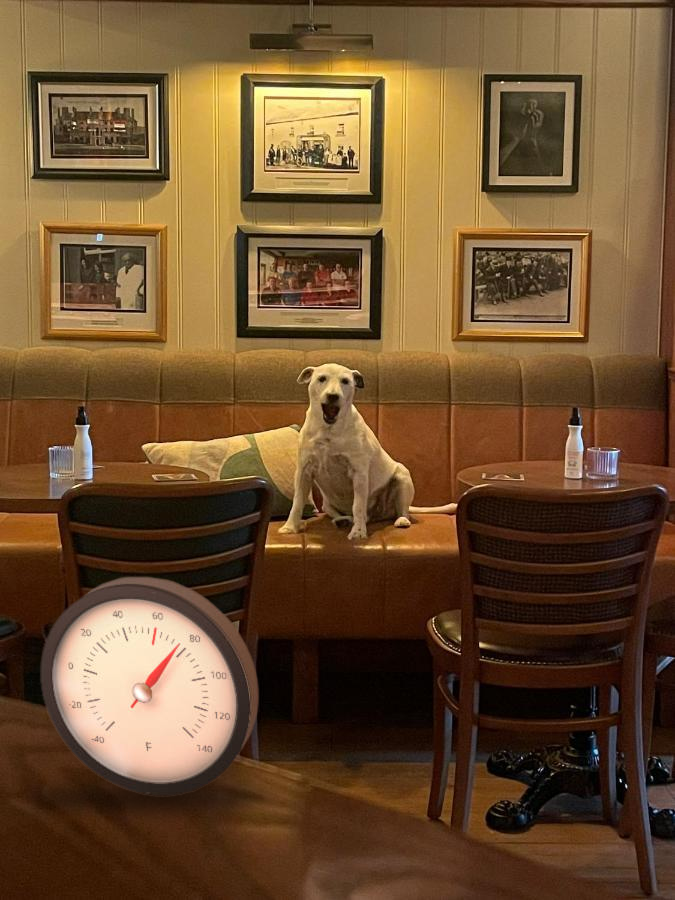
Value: 76 °F
